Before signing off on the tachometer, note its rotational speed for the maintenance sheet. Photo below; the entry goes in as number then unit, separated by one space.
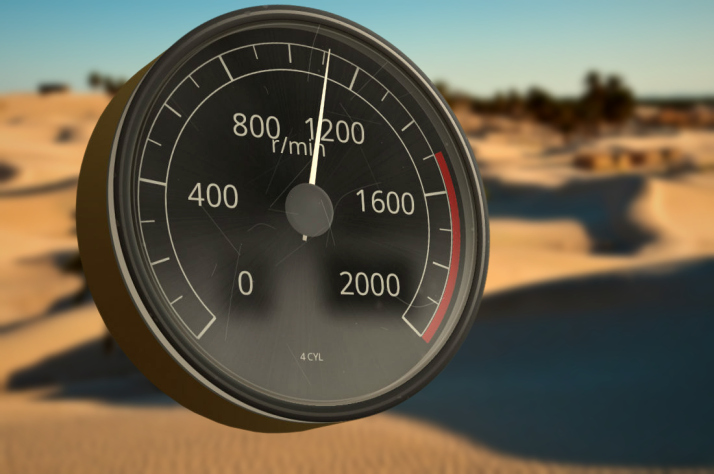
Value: 1100 rpm
